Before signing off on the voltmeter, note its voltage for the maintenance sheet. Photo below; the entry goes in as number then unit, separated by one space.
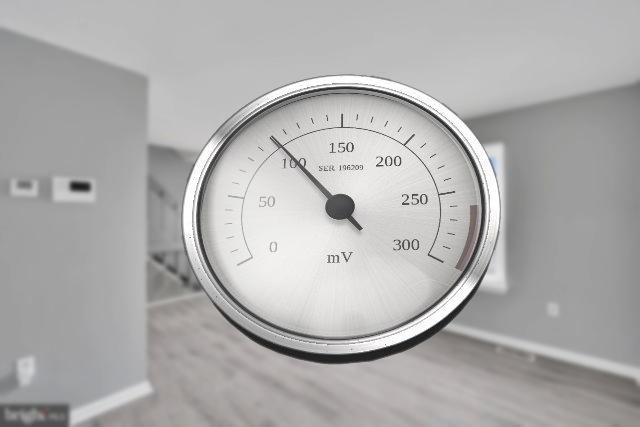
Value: 100 mV
